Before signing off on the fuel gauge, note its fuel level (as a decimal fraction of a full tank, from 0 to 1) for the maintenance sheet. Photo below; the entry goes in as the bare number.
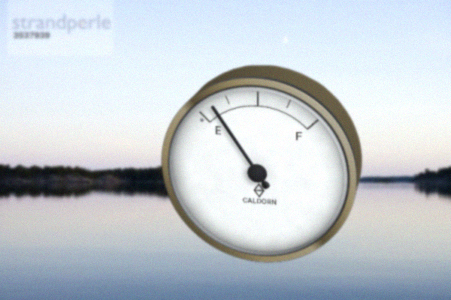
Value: 0.125
